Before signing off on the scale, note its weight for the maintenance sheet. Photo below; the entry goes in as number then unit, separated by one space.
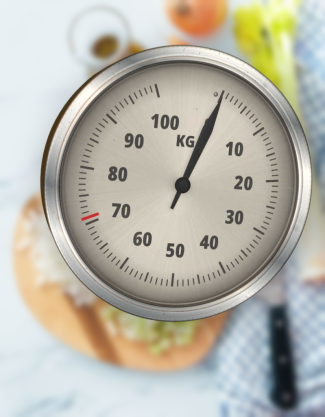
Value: 0 kg
